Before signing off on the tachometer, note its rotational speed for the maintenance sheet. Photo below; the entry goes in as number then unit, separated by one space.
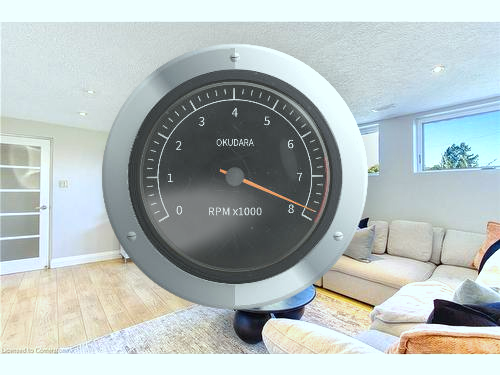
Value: 7800 rpm
